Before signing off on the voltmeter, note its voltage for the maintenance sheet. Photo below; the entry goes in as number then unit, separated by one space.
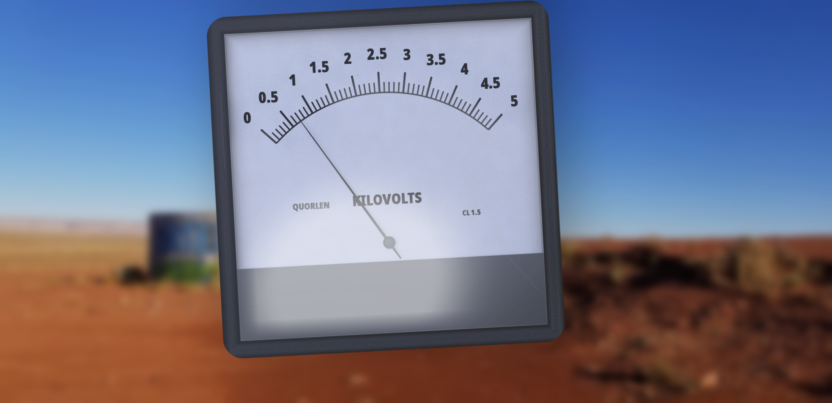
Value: 0.7 kV
